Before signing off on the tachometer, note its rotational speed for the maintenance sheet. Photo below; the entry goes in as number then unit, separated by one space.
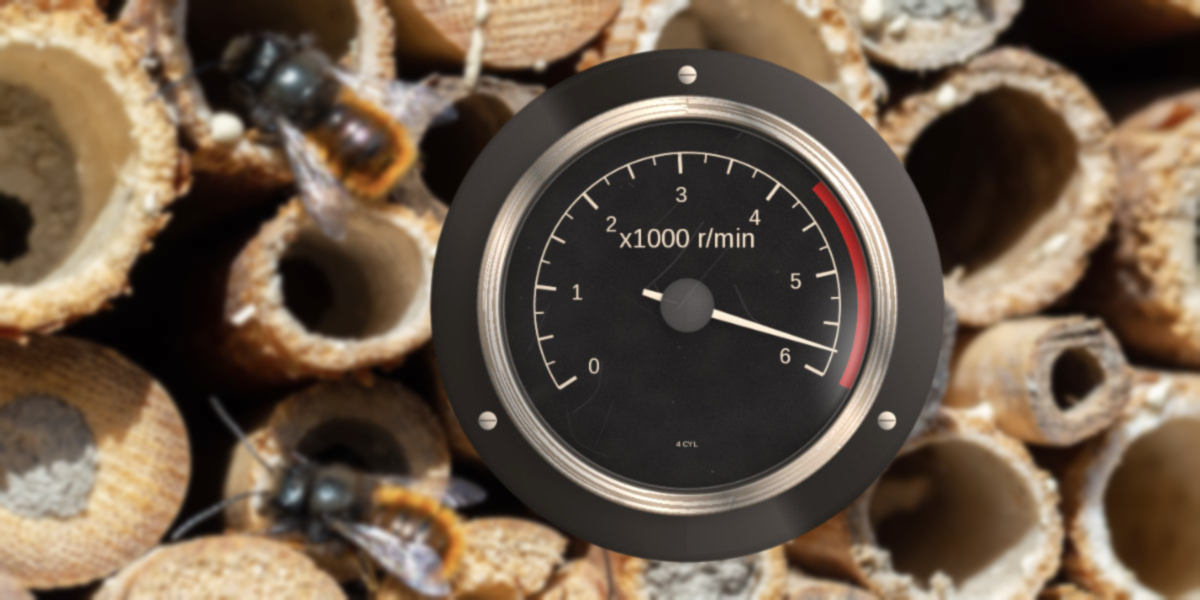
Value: 5750 rpm
